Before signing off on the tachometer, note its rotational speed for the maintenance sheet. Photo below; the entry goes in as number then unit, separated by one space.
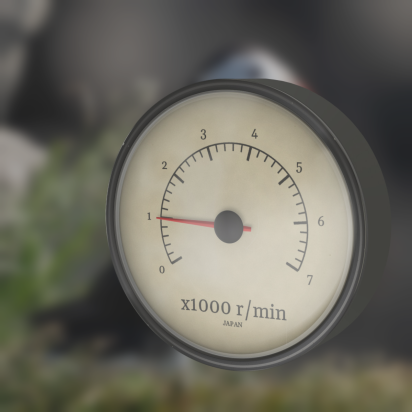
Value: 1000 rpm
